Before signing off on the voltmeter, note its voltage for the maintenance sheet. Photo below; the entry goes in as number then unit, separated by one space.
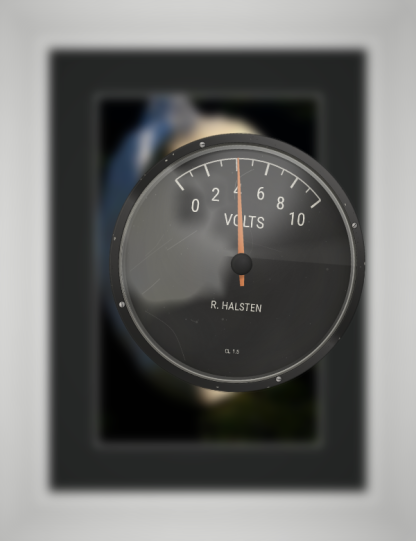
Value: 4 V
